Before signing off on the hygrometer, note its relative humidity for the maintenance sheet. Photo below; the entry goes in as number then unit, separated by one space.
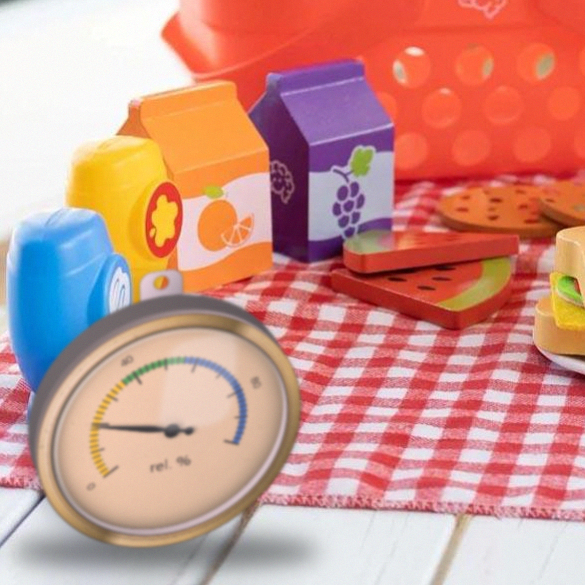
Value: 20 %
